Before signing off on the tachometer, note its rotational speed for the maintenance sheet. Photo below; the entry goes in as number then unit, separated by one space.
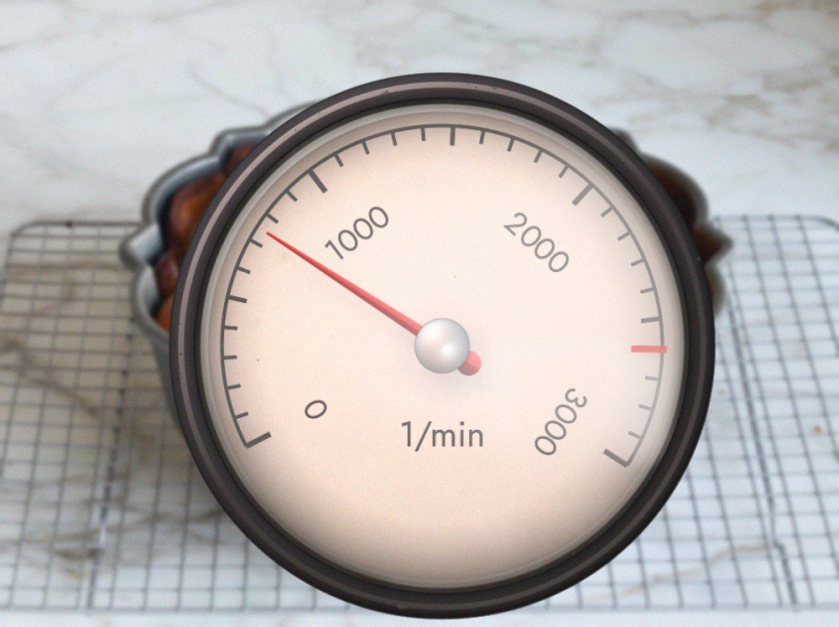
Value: 750 rpm
